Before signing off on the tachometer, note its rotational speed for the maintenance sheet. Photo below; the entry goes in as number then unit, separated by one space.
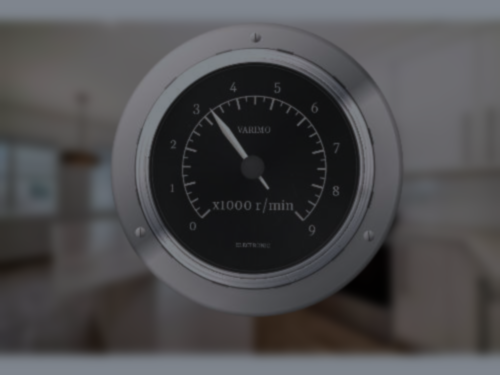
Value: 3250 rpm
